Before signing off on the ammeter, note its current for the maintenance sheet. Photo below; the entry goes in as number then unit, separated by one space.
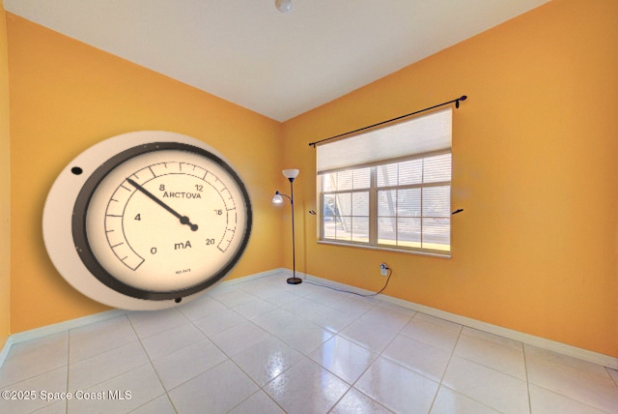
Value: 6.5 mA
